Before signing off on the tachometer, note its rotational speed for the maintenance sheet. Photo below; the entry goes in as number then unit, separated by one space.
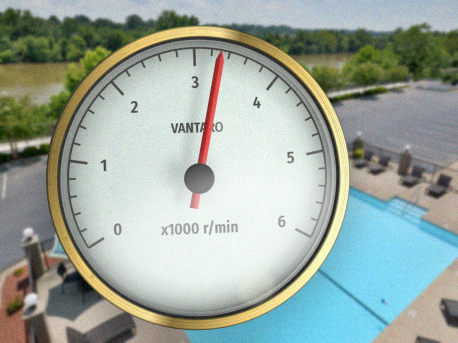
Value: 3300 rpm
